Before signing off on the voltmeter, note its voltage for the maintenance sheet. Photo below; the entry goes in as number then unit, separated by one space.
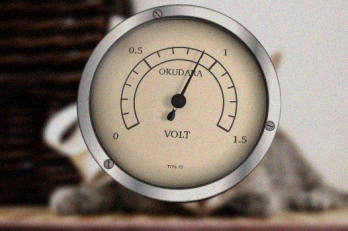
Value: 0.9 V
